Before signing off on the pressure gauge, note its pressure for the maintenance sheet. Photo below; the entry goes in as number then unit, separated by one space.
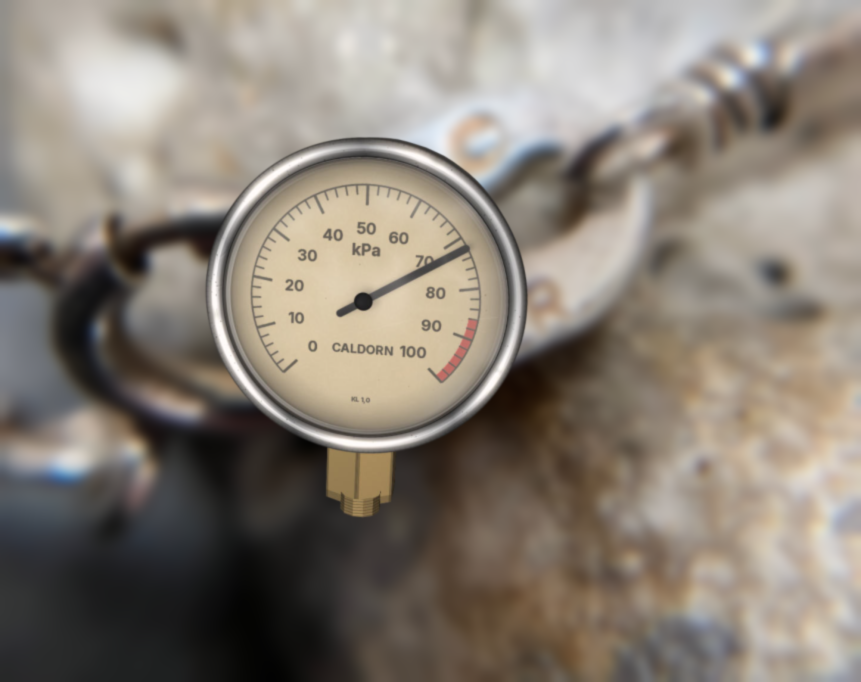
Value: 72 kPa
